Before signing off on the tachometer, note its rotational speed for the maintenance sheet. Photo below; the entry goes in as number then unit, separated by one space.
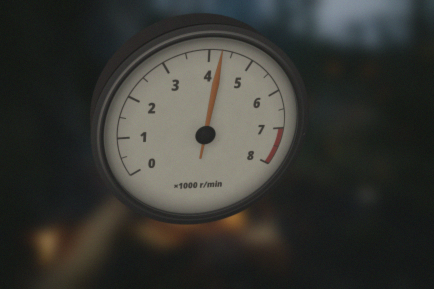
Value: 4250 rpm
